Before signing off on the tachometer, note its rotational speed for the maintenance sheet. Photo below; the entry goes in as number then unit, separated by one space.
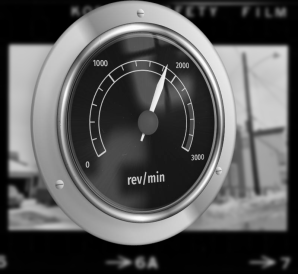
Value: 1800 rpm
